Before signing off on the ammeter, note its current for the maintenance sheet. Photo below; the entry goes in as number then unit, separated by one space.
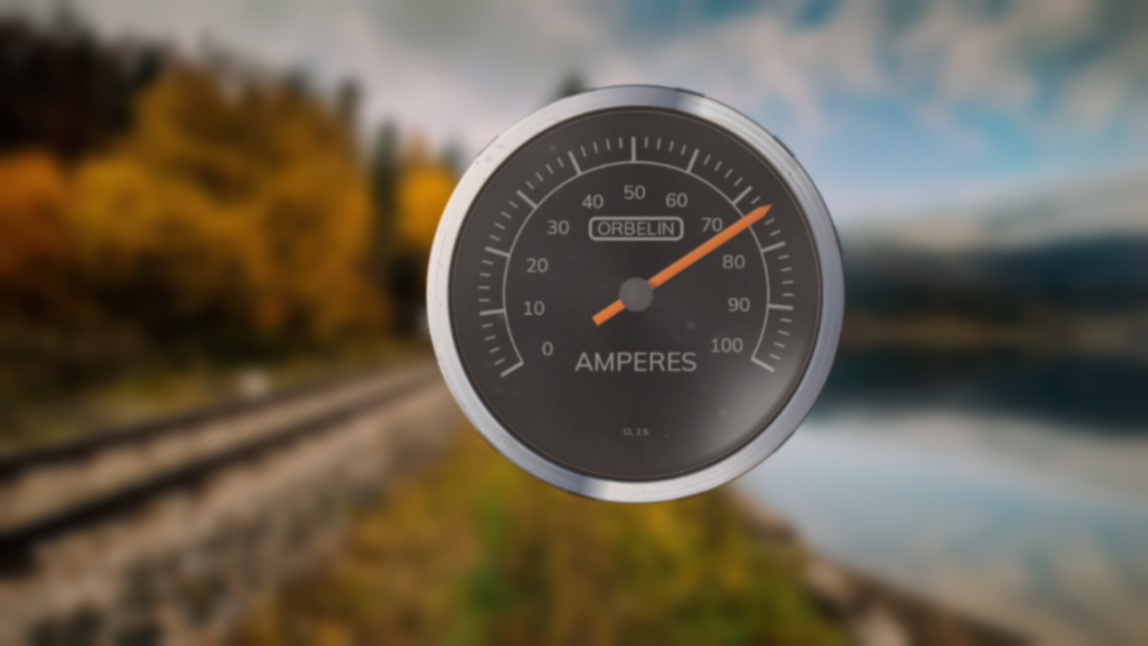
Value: 74 A
